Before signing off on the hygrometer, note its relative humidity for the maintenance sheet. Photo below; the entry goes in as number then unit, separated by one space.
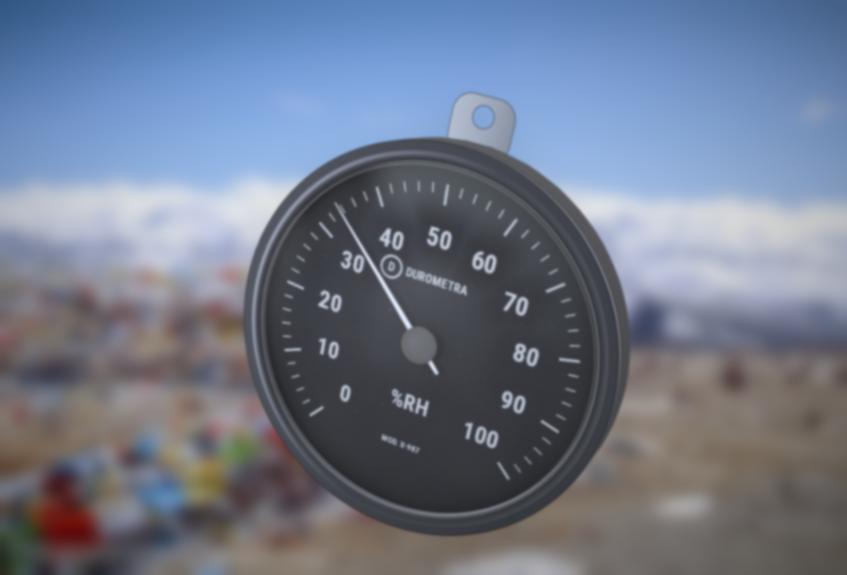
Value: 34 %
